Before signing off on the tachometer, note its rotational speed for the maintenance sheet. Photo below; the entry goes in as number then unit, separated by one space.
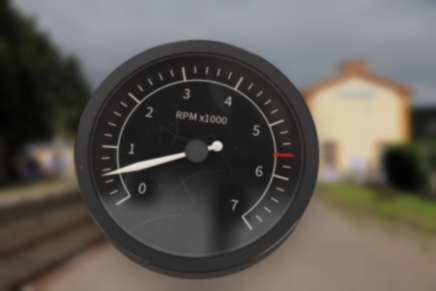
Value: 500 rpm
